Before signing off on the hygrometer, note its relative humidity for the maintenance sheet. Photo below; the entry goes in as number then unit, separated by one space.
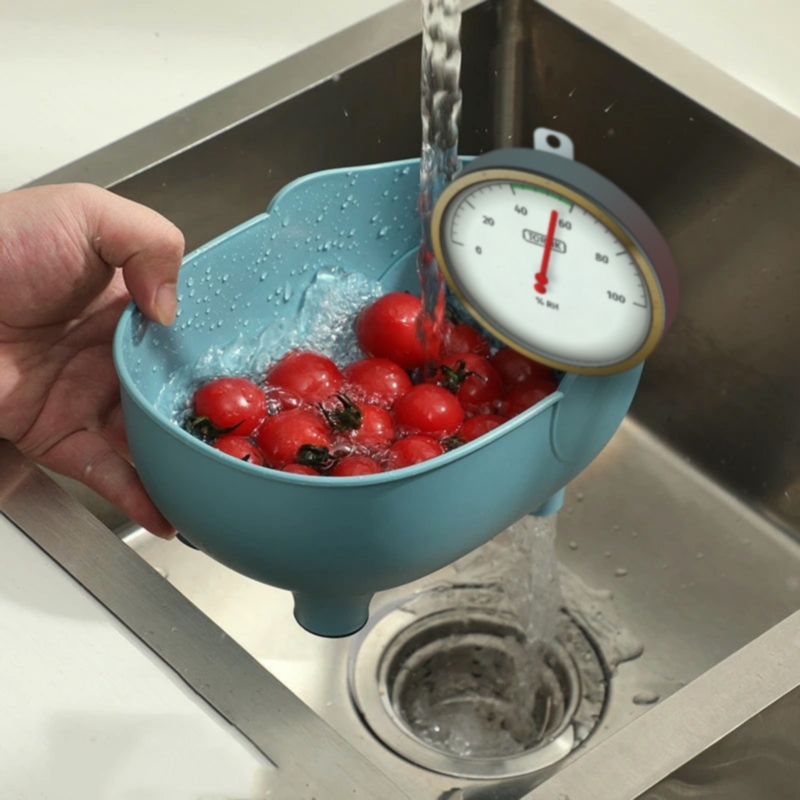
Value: 56 %
